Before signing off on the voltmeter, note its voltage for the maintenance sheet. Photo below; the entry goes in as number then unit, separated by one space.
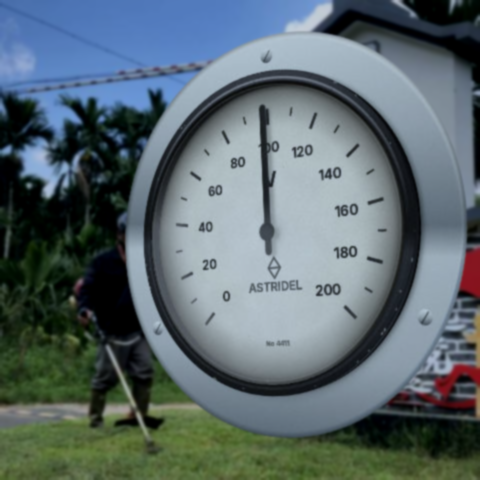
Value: 100 V
